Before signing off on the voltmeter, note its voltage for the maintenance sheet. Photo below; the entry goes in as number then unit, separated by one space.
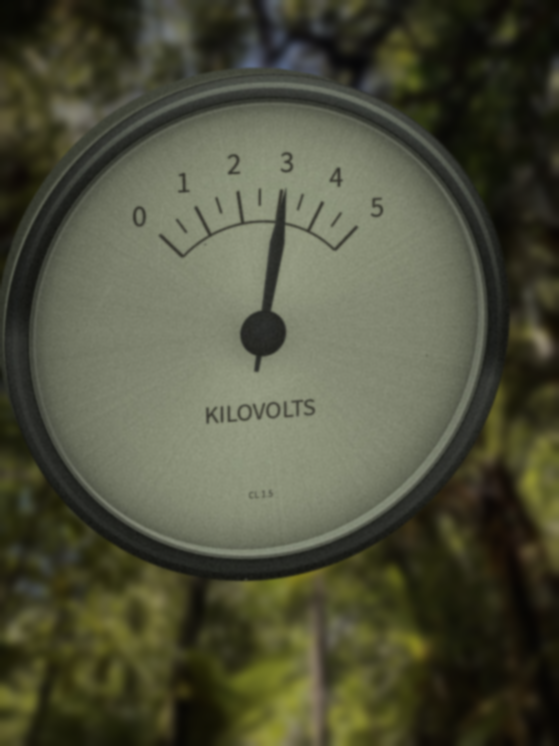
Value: 3 kV
